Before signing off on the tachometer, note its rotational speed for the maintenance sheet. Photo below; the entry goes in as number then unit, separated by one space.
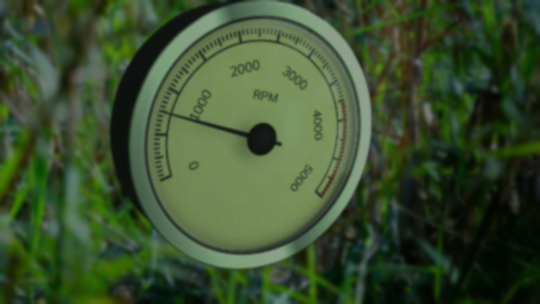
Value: 750 rpm
